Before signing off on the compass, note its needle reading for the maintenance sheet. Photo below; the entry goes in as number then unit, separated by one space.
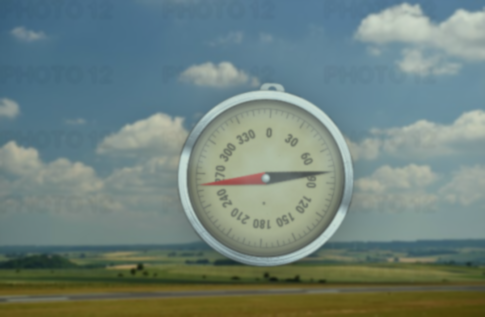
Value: 260 °
